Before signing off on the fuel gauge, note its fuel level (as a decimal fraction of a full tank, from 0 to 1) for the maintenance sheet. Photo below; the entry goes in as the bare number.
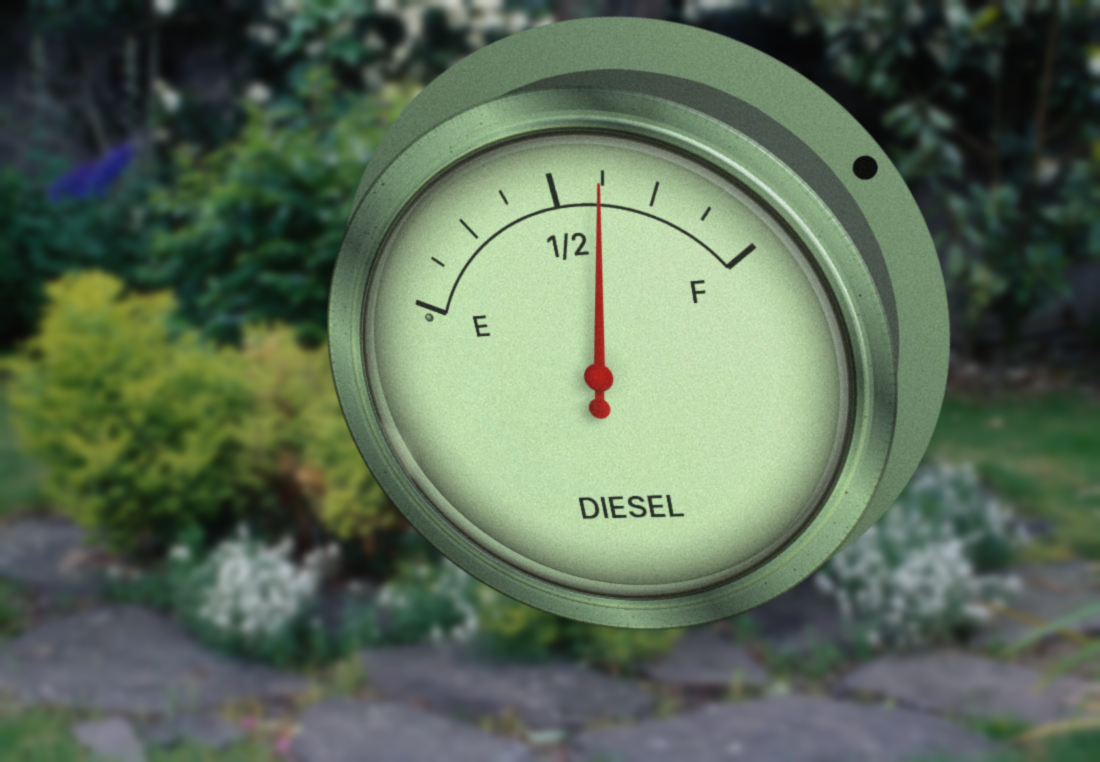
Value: 0.625
